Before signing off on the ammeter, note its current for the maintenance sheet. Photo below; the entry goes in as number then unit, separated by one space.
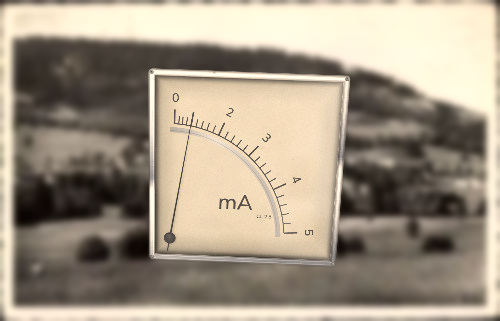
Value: 1 mA
